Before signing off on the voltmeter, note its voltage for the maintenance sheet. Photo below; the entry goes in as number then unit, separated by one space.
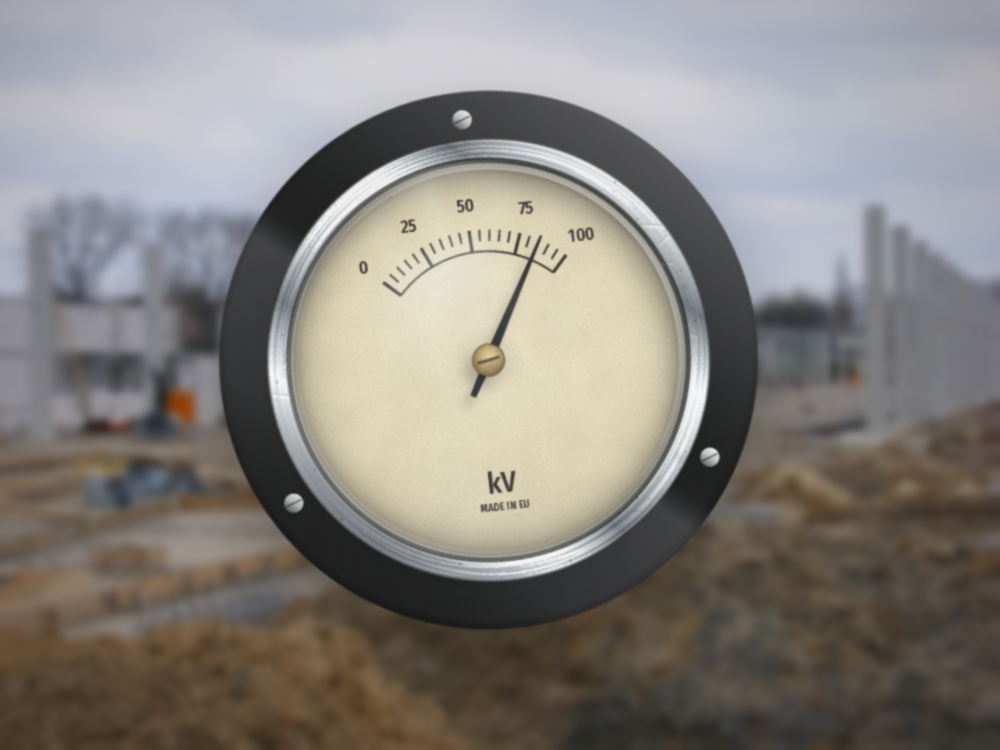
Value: 85 kV
